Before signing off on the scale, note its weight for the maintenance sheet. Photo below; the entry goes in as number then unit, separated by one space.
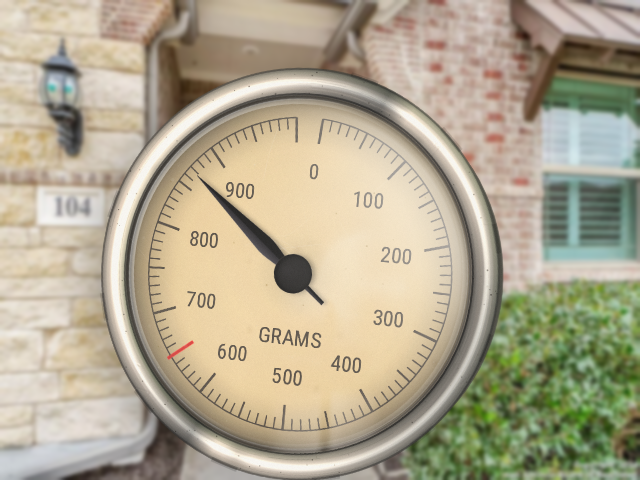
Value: 870 g
